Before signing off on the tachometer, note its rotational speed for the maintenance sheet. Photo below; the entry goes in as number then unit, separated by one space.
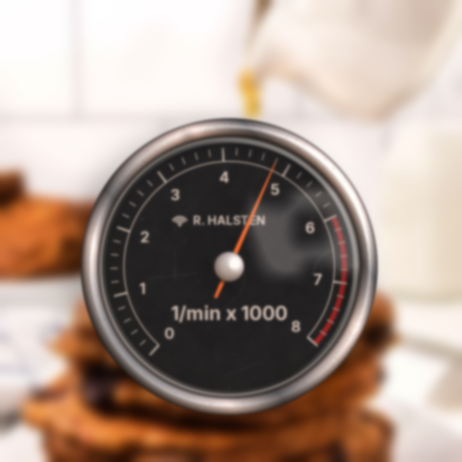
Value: 4800 rpm
